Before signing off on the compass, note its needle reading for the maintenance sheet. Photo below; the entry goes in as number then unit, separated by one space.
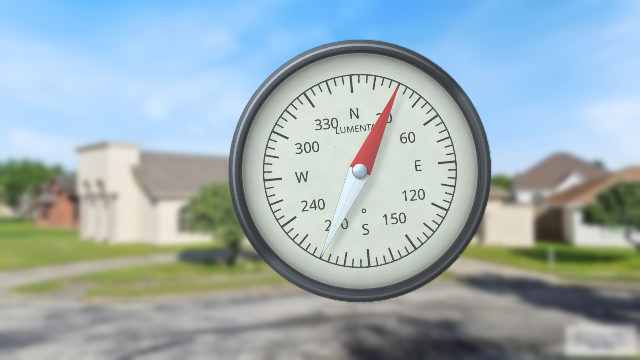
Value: 30 °
